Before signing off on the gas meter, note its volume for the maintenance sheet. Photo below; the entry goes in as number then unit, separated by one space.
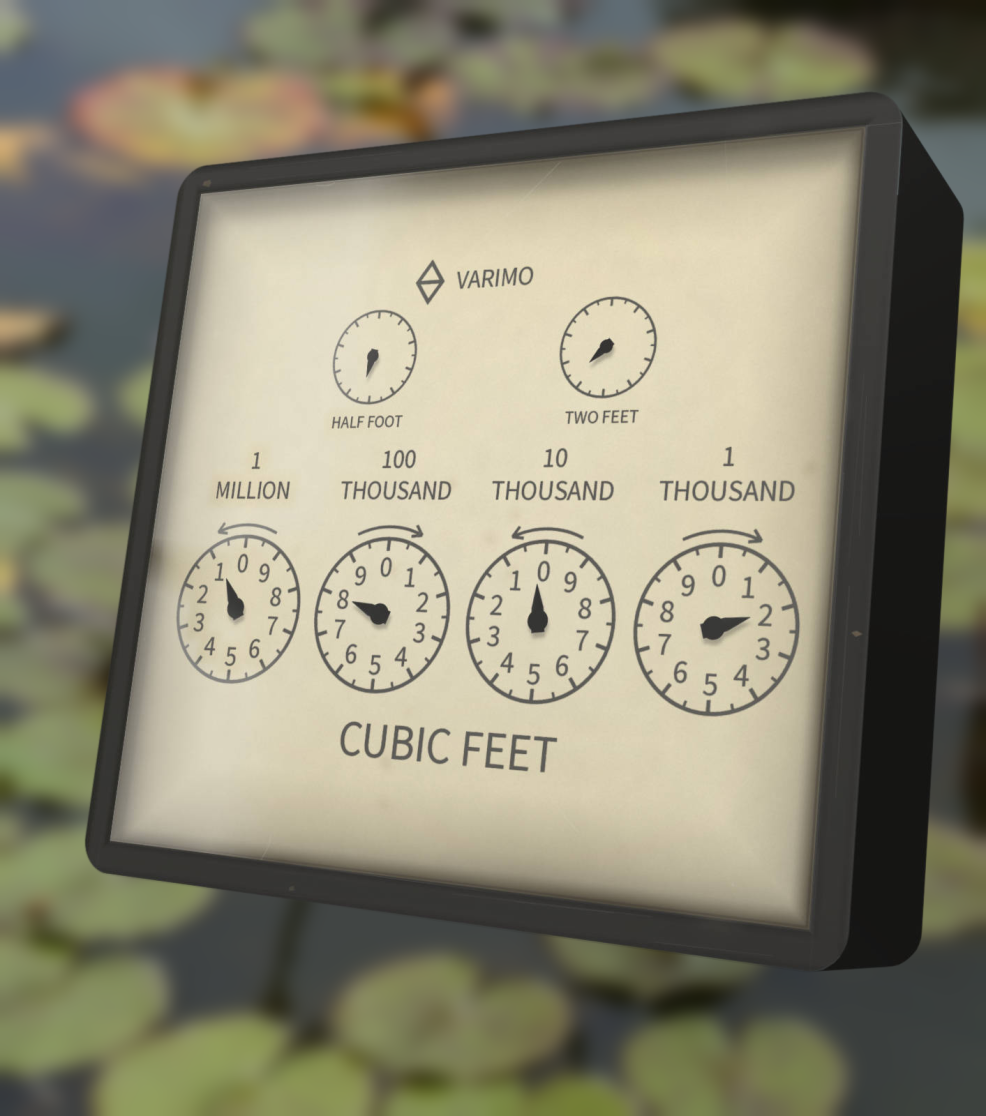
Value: 80200 ft³
